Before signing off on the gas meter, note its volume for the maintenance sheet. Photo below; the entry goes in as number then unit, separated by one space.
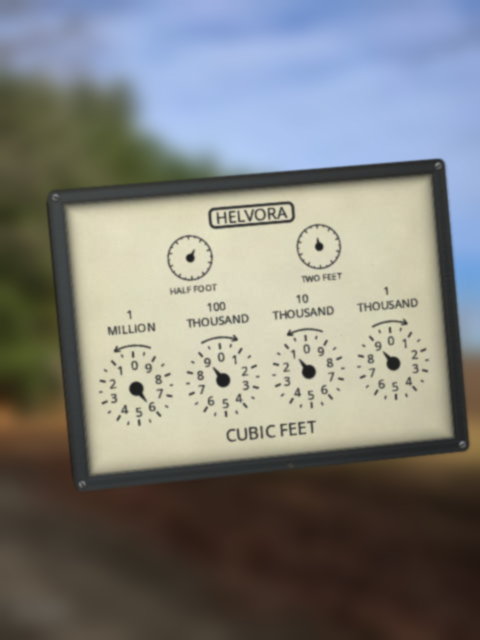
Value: 590900 ft³
